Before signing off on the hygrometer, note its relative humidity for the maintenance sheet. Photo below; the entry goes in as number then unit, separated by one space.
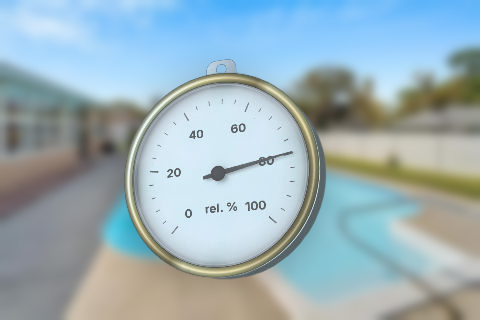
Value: 80 %
